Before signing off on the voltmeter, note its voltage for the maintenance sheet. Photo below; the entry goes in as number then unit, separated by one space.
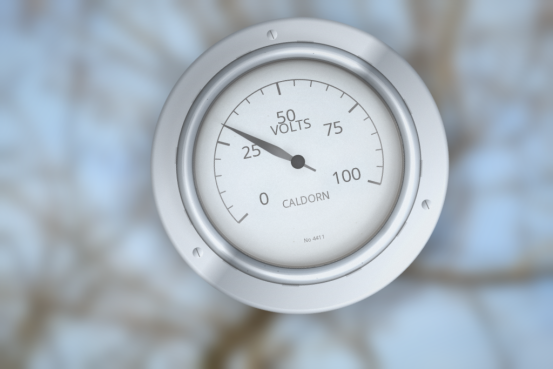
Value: 30 V
